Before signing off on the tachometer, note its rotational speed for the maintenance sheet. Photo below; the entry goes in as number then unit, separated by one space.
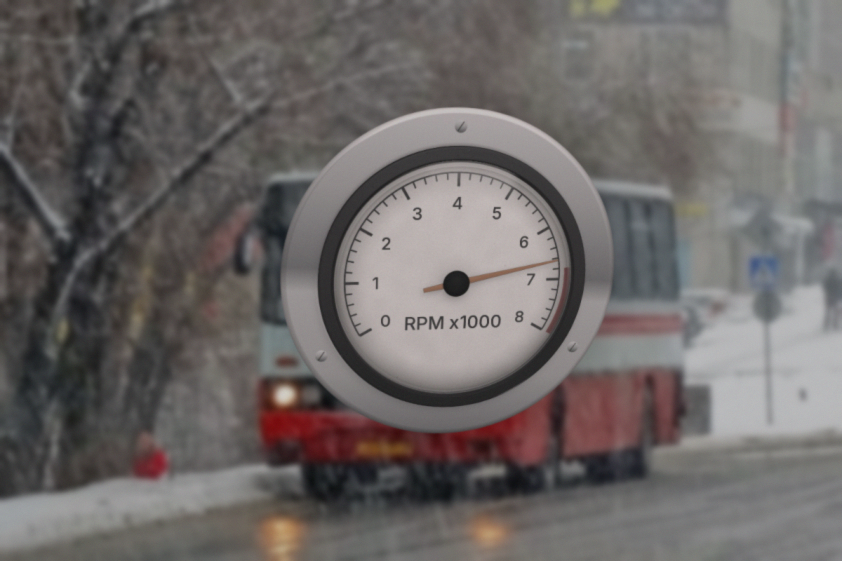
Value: 6600 rpm
